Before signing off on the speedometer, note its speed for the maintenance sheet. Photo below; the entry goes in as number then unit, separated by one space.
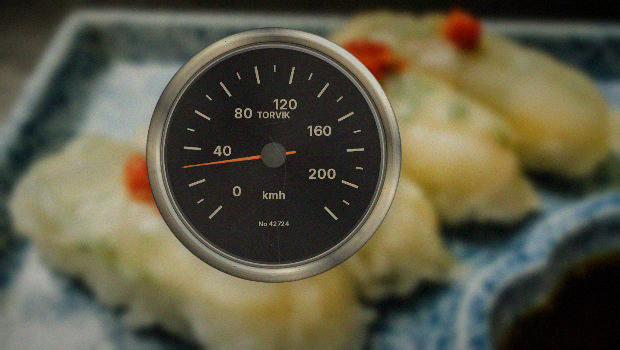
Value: 30 km/h
